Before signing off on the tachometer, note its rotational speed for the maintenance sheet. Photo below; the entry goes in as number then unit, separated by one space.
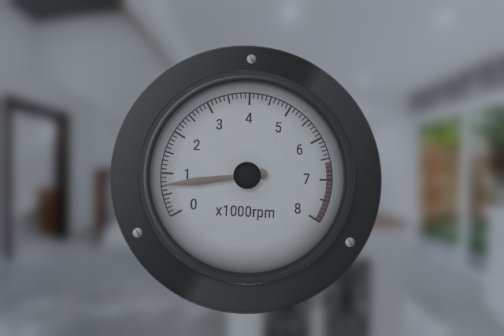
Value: 700 rpm
